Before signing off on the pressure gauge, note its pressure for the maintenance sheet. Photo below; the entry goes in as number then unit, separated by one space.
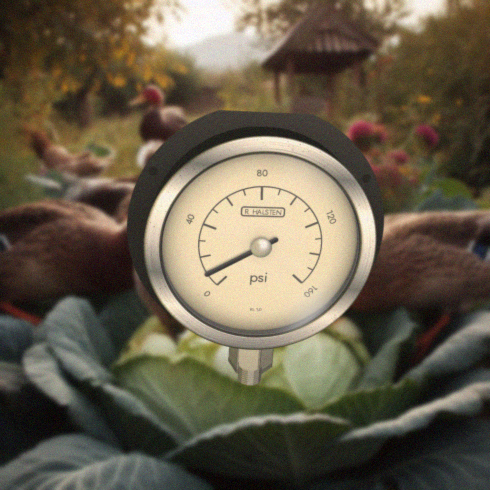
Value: 10 psi
